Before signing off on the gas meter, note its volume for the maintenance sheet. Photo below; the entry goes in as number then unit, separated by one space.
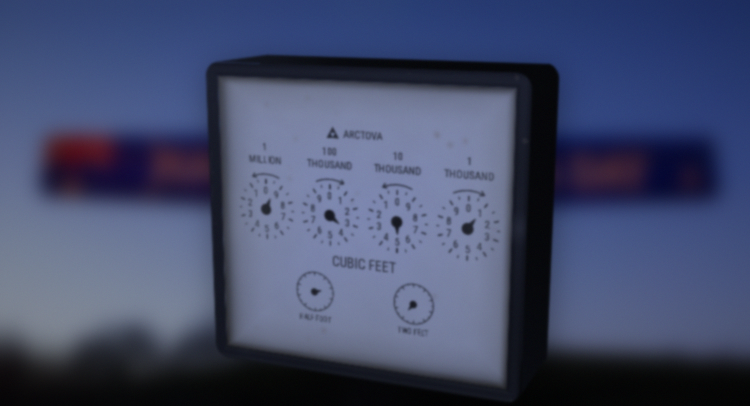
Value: 935100 ft³
